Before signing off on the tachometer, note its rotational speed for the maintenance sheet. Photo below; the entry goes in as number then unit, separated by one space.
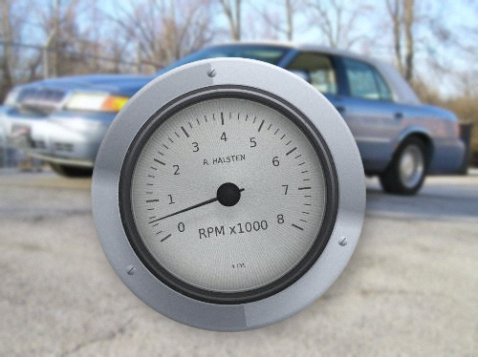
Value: 500 rpm
